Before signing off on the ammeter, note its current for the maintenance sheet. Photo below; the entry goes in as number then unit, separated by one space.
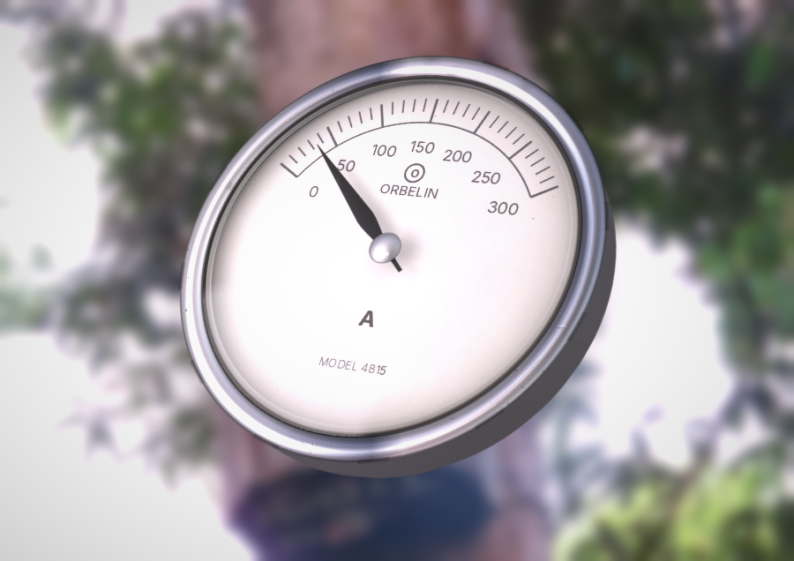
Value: 35 A
